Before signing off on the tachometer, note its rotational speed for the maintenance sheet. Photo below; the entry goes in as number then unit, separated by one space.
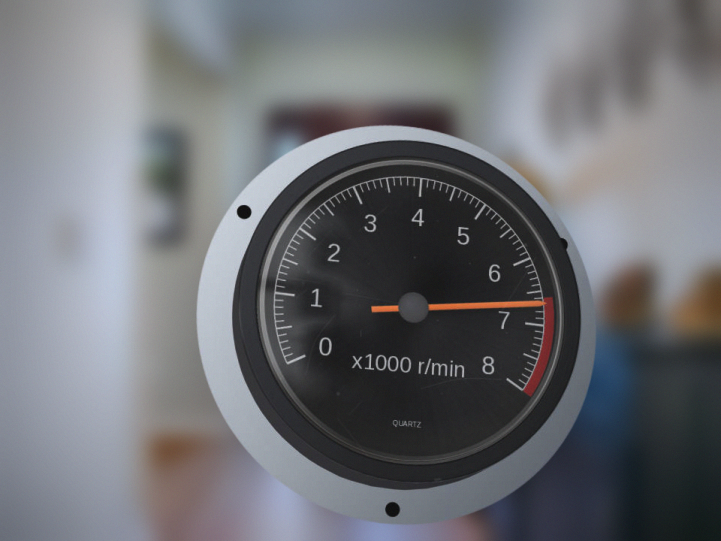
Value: 6700 rpm
